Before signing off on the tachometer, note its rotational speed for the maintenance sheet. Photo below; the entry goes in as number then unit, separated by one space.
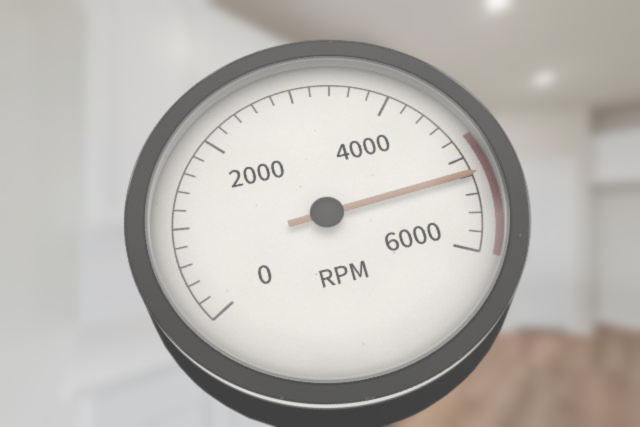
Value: 5200 rpm
